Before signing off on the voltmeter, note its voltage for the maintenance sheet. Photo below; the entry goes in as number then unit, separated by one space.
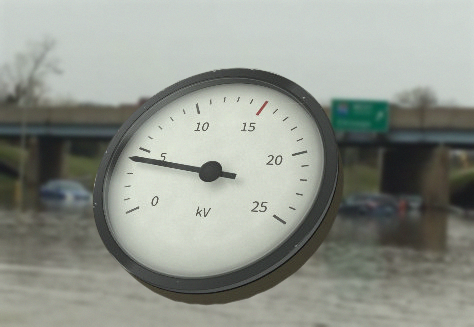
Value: 4 kV
